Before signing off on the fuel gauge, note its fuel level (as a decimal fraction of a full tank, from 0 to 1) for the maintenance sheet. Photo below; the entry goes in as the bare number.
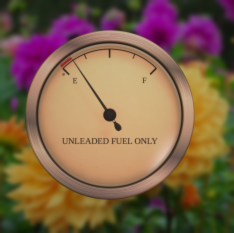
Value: 0.125
